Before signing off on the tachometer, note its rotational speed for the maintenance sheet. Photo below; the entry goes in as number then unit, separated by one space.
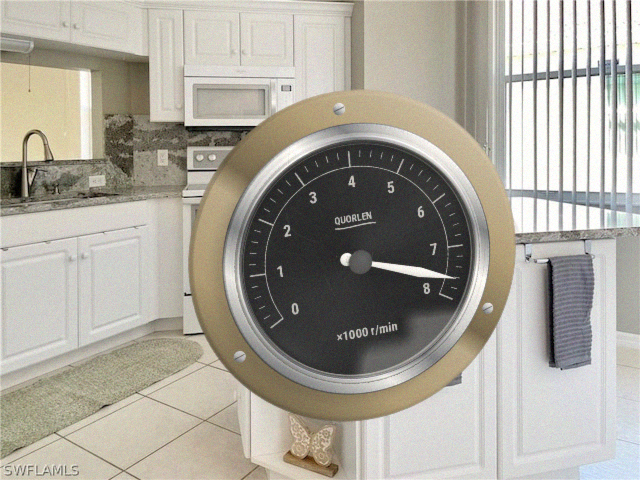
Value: 7600 rpm
